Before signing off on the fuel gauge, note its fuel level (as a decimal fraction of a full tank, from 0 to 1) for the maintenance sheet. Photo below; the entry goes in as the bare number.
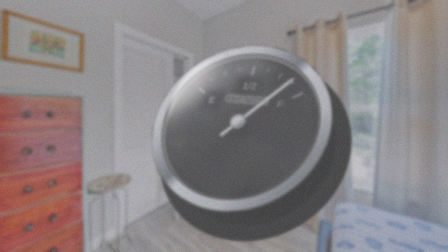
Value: 0.875
